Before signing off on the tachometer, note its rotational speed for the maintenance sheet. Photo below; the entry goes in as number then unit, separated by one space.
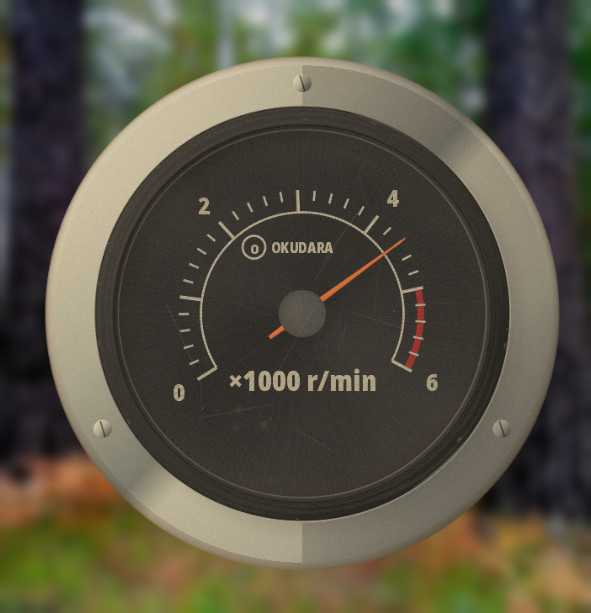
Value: 4400 rpm
